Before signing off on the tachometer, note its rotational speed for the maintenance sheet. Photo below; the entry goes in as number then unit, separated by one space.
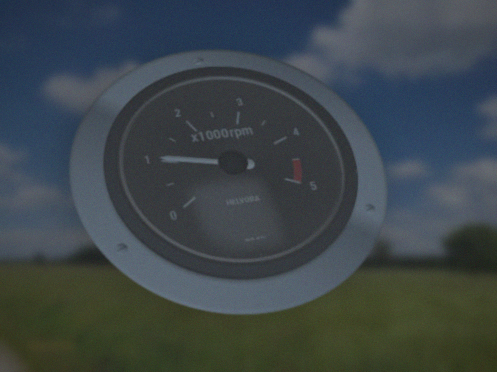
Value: 1000 rpm
